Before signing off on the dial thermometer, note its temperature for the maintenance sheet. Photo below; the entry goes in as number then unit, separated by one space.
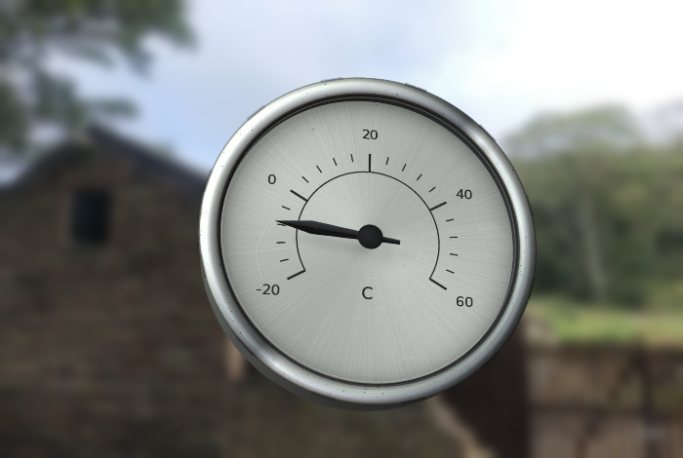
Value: -8 °C
